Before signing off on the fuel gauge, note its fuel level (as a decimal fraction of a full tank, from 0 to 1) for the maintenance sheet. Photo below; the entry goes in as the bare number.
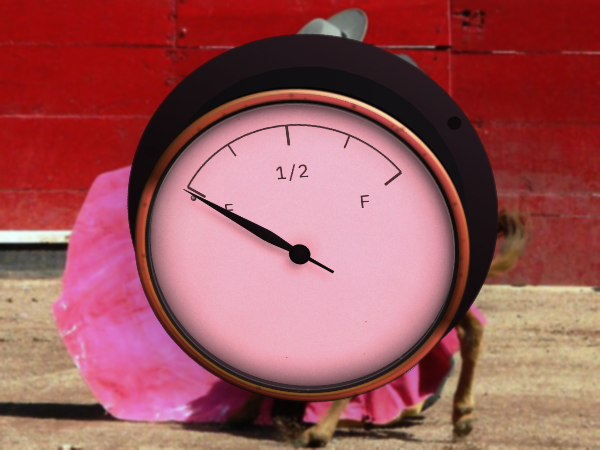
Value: 0
